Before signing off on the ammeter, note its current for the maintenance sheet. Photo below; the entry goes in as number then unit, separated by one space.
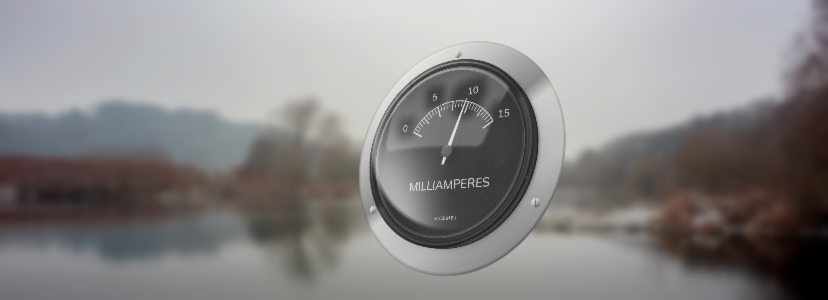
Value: 10 mA
